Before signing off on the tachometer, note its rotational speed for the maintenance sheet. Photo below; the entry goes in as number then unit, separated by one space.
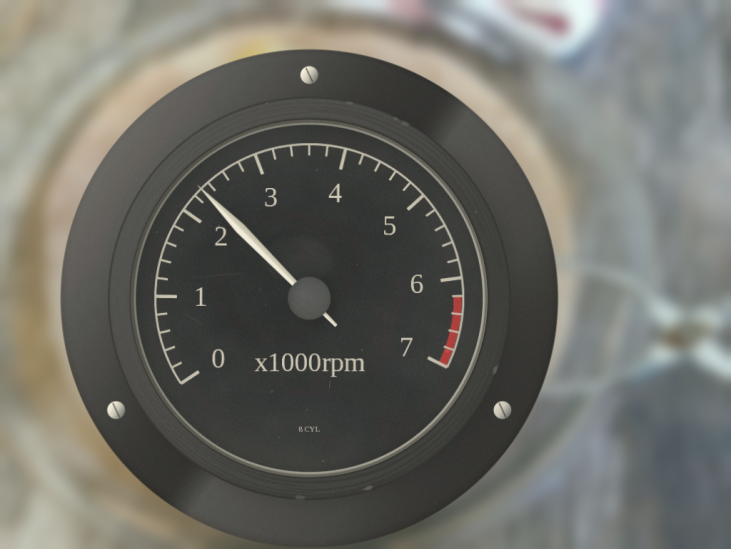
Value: 2300 rpm
